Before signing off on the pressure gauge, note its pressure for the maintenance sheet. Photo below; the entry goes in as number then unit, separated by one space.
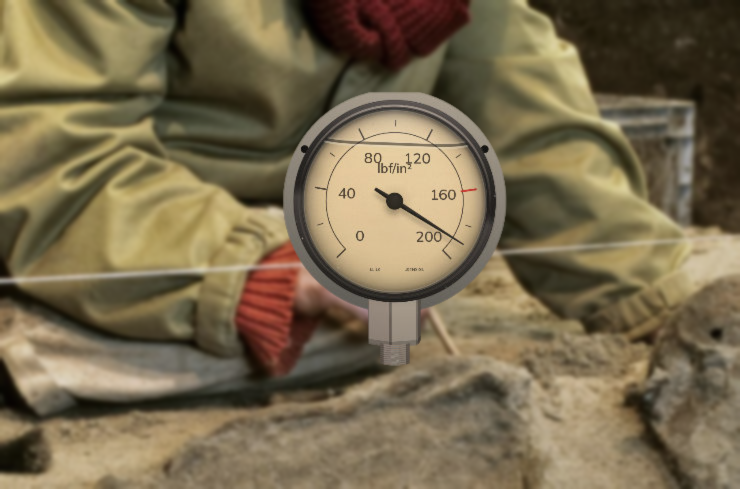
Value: 190 psi
